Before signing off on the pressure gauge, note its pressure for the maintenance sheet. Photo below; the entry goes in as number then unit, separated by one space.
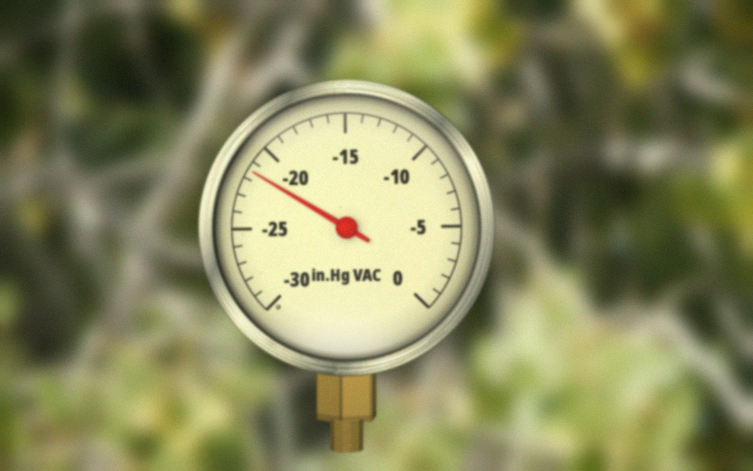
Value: -21.5 inHg
